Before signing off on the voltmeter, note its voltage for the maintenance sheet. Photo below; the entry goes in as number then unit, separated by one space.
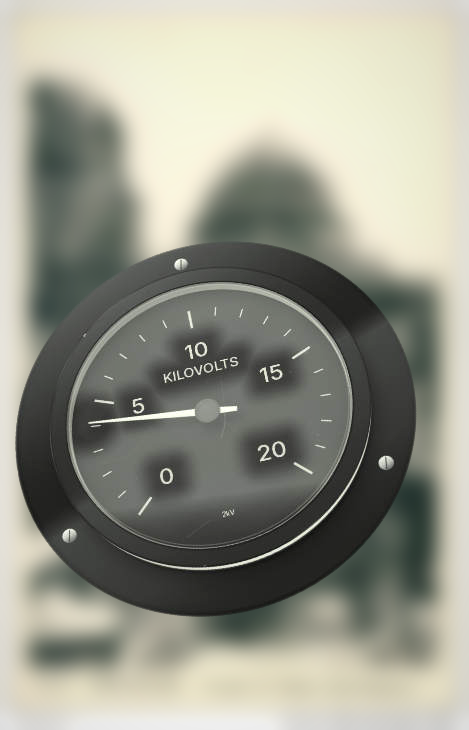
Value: 4 kV
